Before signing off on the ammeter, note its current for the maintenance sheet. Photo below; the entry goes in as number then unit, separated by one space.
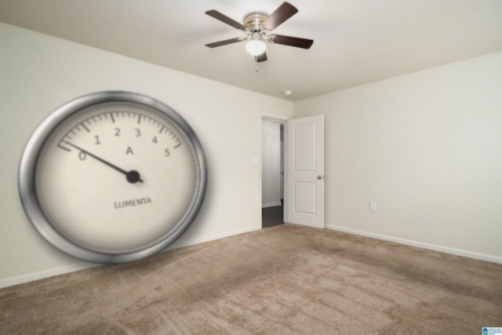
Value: 0.2 A
